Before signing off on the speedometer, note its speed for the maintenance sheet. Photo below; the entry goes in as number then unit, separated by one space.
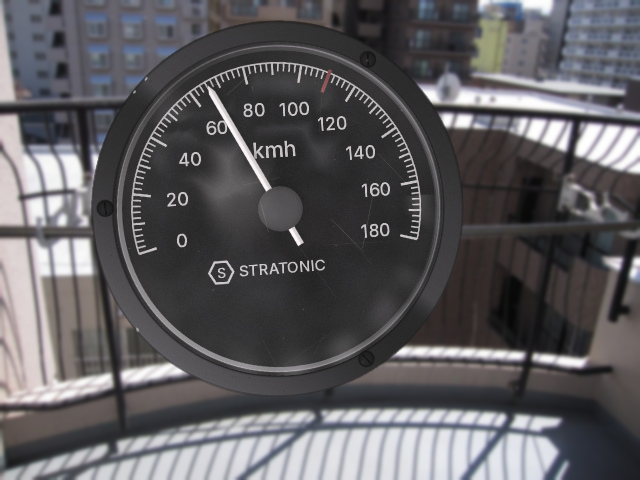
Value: 66 km/h
